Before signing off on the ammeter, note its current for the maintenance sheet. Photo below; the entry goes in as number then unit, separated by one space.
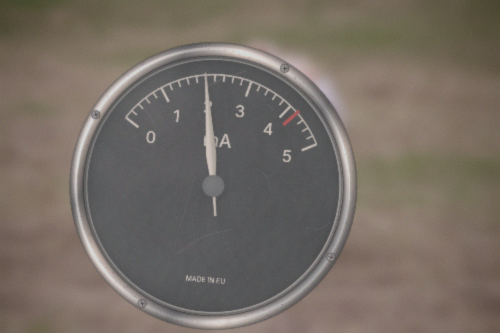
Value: 2 mA
